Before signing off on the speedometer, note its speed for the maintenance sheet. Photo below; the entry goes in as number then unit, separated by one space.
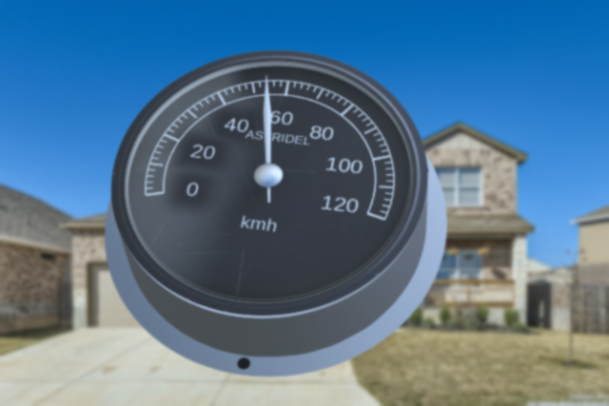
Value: 54 km/h
